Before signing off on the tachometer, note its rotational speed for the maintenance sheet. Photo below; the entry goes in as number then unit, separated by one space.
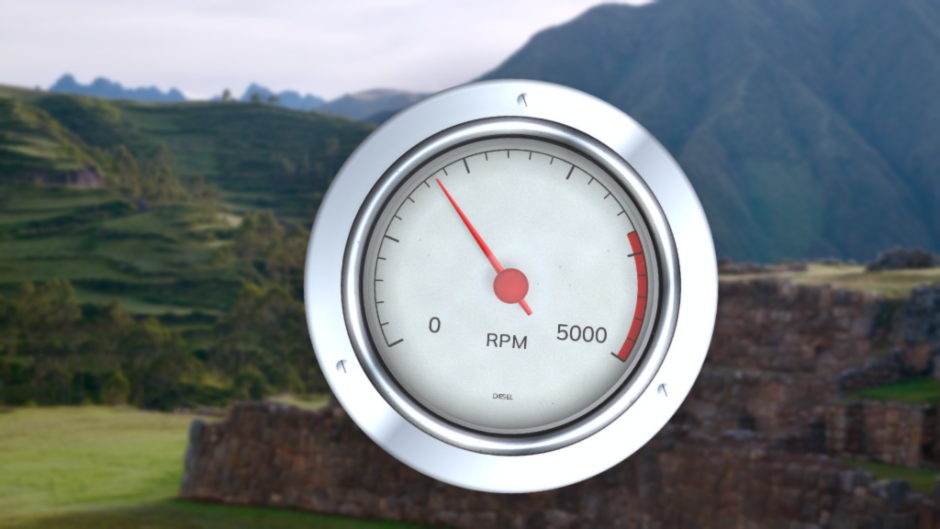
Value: 1700 rpm
